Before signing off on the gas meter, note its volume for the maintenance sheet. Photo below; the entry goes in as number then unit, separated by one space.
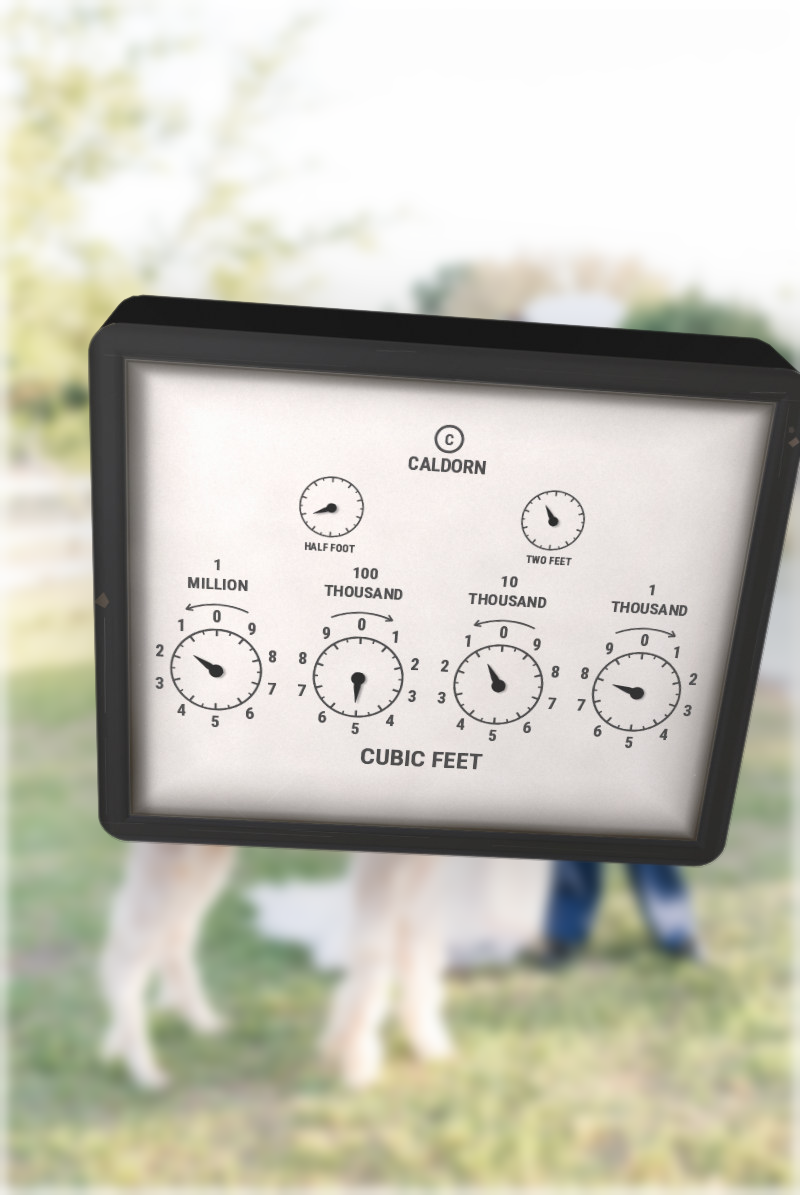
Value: 150800 ft³
